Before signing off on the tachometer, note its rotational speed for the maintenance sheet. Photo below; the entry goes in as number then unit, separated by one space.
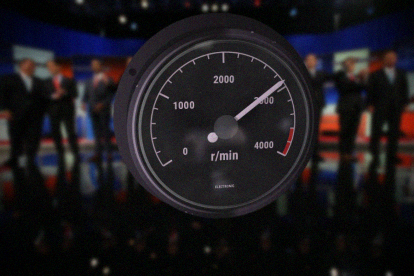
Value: 2900 rpm
